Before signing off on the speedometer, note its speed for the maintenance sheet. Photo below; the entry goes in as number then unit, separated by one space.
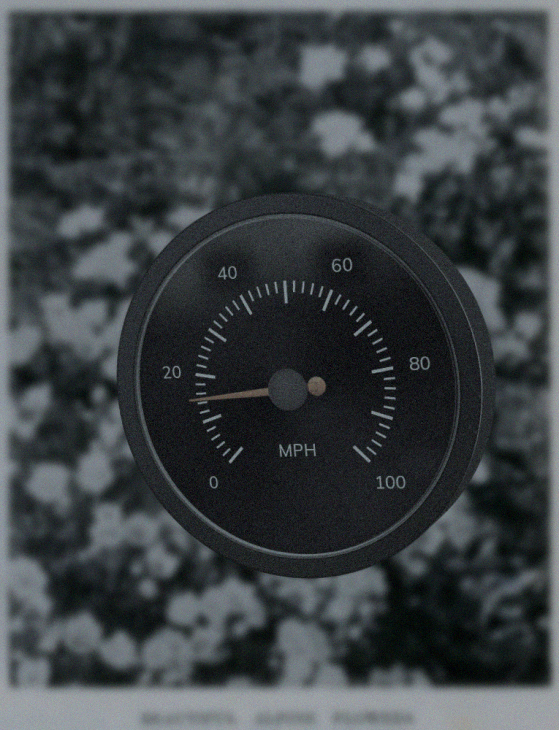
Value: 15 mph
